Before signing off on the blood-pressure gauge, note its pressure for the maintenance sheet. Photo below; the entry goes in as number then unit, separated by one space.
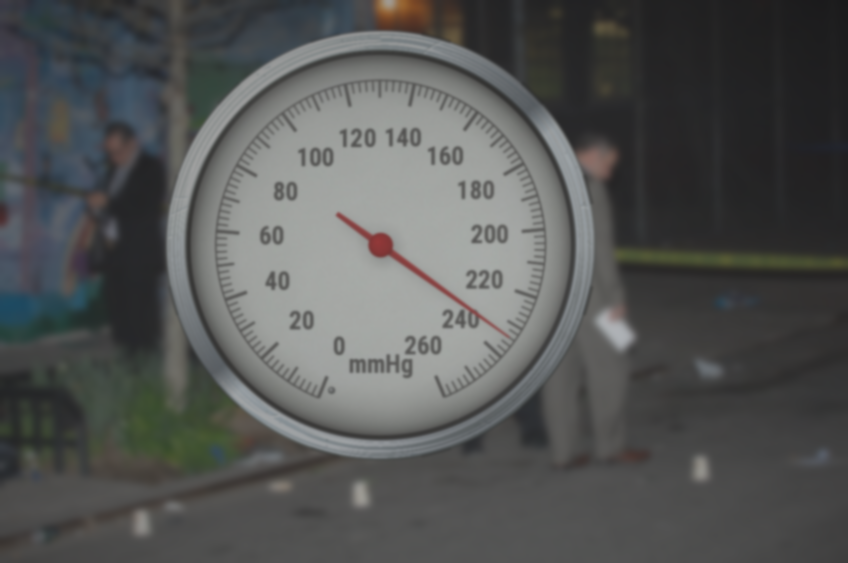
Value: 234 mmHg
